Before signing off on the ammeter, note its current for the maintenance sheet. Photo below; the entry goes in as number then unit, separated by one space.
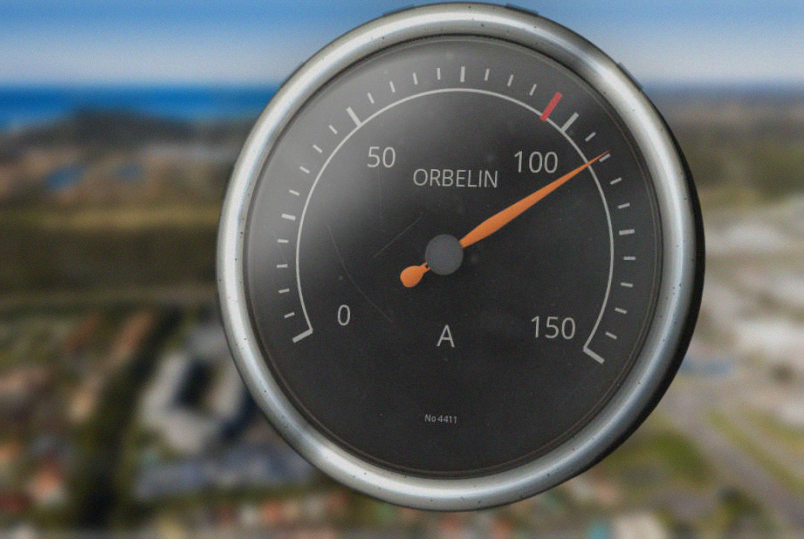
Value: 110 A
